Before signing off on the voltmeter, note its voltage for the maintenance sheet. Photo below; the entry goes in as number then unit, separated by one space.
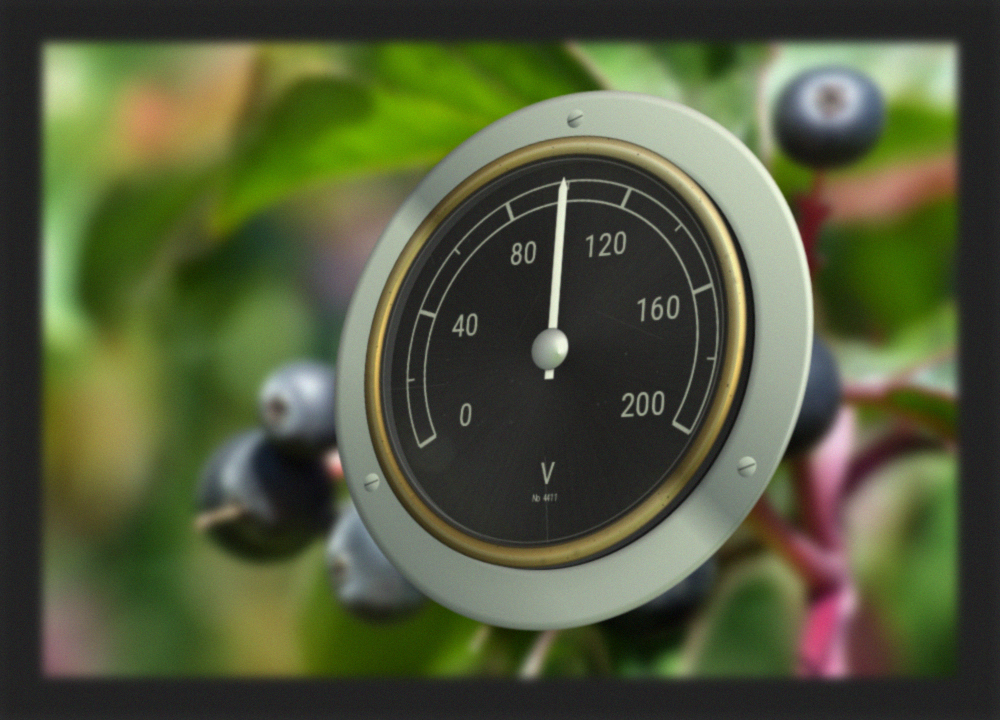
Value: 100 V
